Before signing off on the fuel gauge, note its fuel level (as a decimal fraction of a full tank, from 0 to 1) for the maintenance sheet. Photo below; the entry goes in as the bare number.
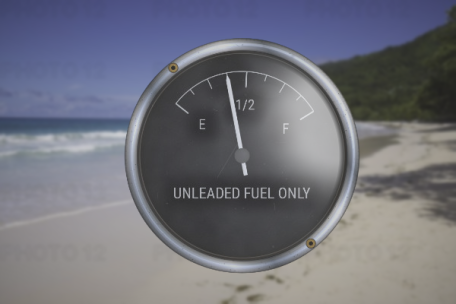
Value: 0.375
